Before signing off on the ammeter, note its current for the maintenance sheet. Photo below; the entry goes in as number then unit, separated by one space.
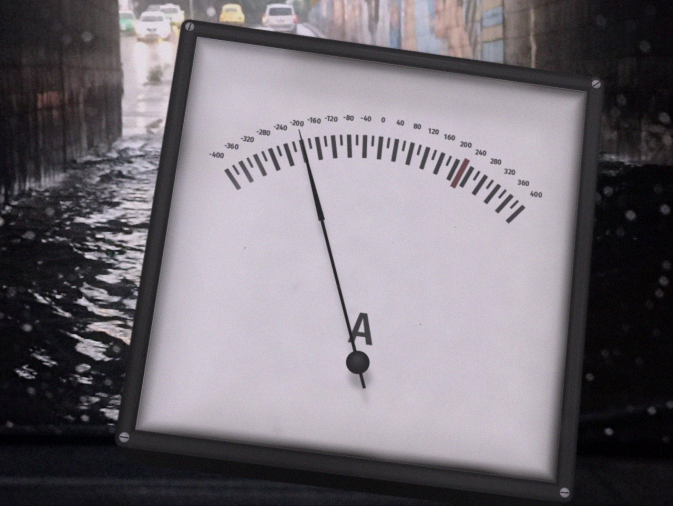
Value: -200 A
